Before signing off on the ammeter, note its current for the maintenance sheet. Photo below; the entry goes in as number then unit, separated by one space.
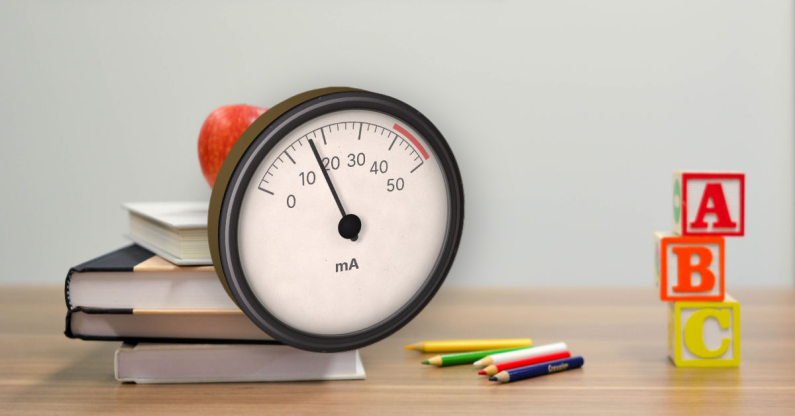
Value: 16 mA
